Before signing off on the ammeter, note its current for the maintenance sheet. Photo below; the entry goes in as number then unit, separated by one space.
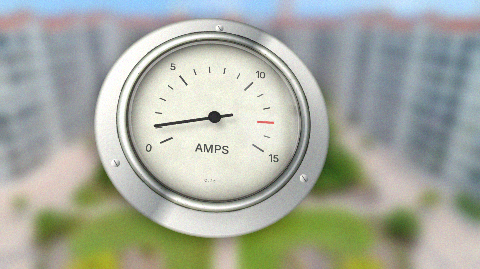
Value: 1 A
